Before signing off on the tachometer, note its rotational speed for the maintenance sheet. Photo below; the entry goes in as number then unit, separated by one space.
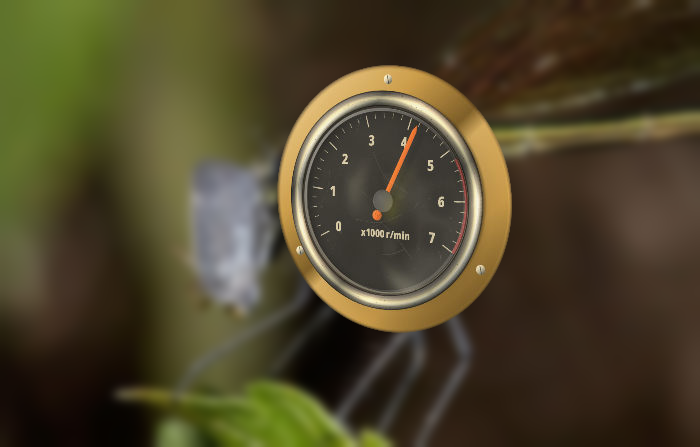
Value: 4200 rpm
